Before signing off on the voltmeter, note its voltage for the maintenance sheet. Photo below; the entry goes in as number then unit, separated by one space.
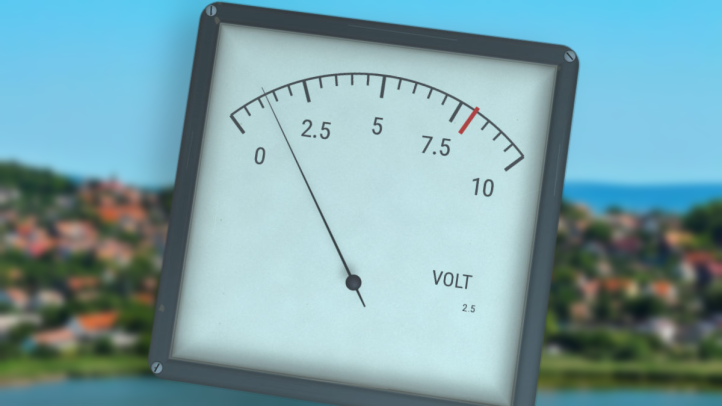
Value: 1.25 V
